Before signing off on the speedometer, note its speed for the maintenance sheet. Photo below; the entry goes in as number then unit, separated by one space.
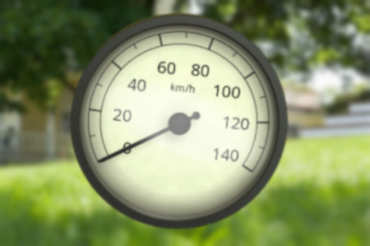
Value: 0 km/h
